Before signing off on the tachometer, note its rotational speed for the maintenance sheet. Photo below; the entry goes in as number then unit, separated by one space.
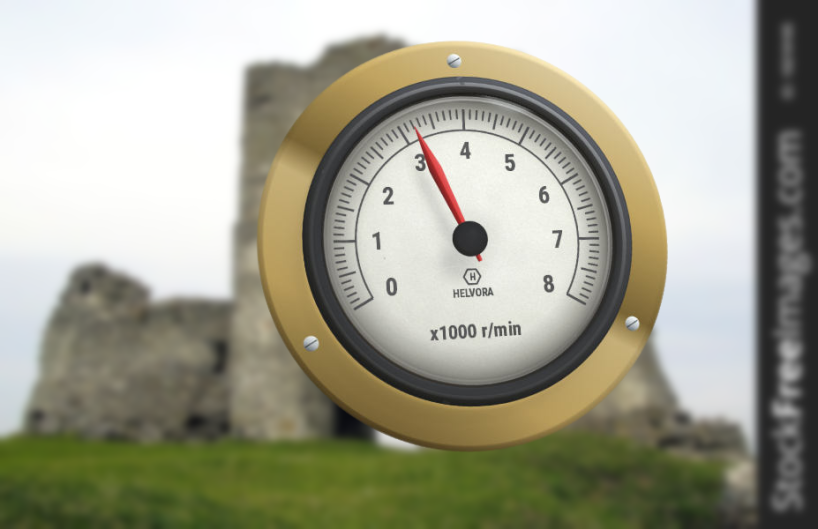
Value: 3200 rpm
